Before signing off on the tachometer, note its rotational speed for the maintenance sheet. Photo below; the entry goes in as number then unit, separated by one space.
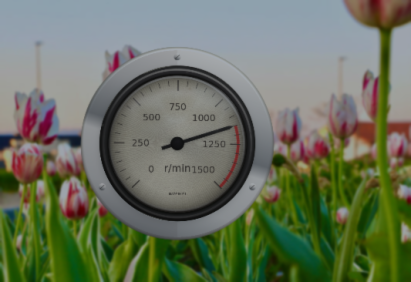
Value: 1150 rpm
